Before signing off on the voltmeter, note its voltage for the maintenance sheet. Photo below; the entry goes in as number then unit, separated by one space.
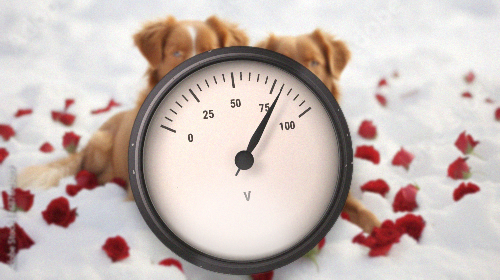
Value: 80 V
